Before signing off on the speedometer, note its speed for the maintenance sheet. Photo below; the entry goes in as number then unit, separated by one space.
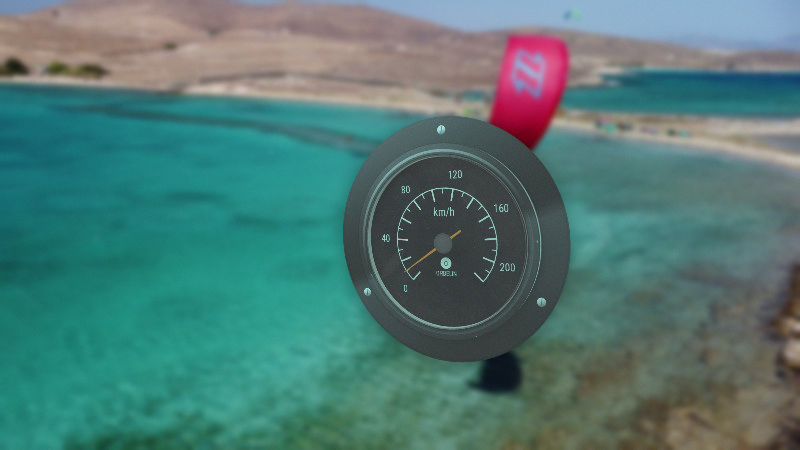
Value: 10 km/h
